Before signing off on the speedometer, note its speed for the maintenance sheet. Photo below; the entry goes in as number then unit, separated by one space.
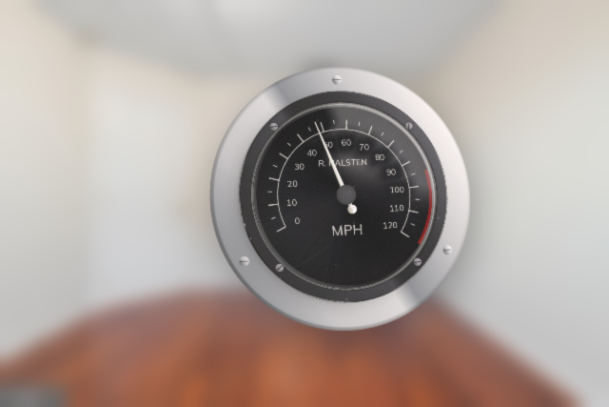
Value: 47.5 mph
